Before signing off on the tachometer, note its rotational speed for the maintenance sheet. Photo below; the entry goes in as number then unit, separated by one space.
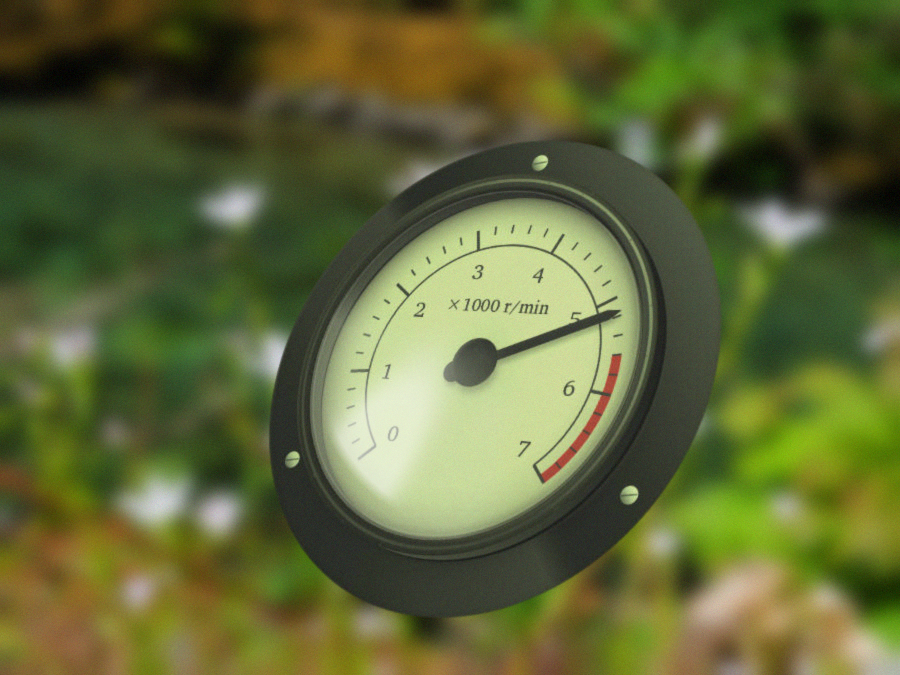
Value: 5200 rpm
